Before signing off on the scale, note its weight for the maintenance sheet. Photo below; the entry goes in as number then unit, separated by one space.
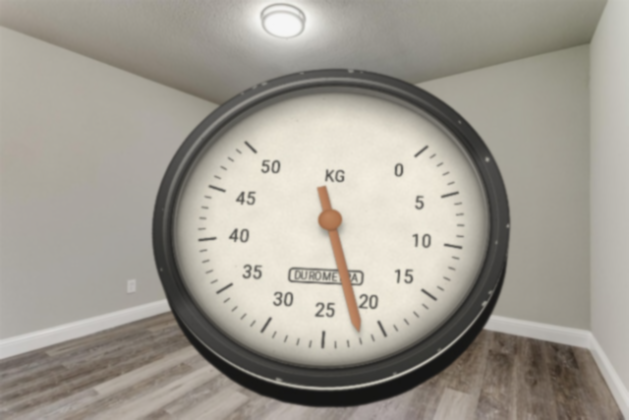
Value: 22 kg
